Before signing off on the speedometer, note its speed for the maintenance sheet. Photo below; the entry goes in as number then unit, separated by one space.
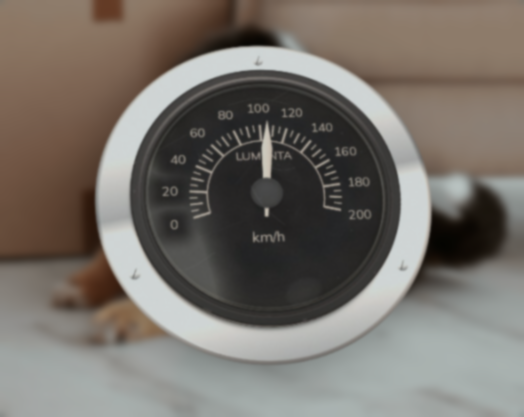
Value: 105 km/h
